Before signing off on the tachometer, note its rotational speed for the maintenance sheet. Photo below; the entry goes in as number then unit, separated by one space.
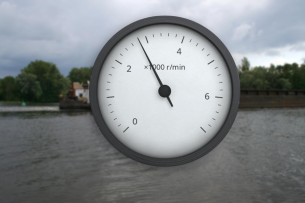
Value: 2800 rpm
